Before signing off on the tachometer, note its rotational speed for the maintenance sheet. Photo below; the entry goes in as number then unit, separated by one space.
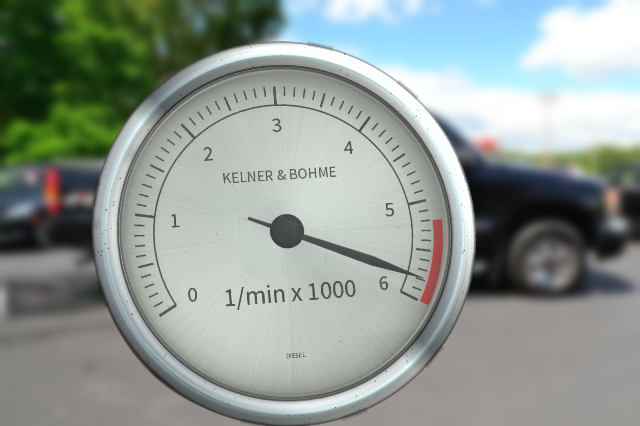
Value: 5800 rpm
